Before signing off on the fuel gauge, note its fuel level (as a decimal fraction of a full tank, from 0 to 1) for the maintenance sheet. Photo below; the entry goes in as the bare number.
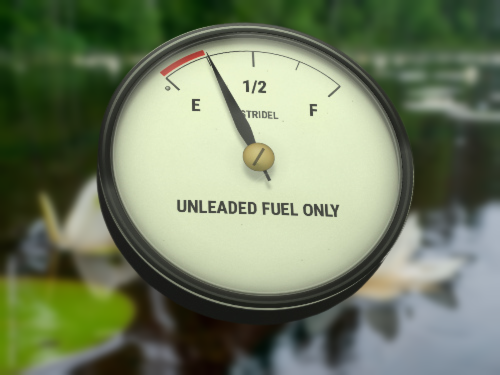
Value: 0.25
